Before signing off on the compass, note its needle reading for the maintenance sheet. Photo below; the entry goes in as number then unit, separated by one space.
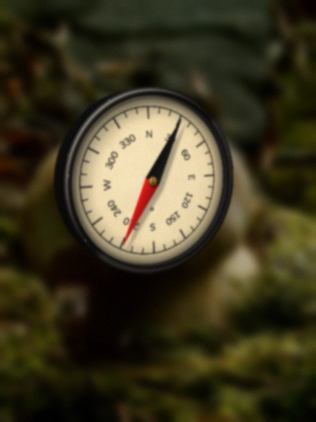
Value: 210 °
